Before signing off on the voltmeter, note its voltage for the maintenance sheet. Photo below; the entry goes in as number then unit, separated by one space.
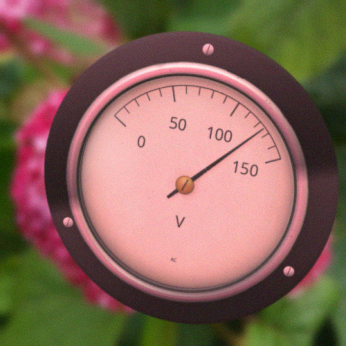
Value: 125 V
